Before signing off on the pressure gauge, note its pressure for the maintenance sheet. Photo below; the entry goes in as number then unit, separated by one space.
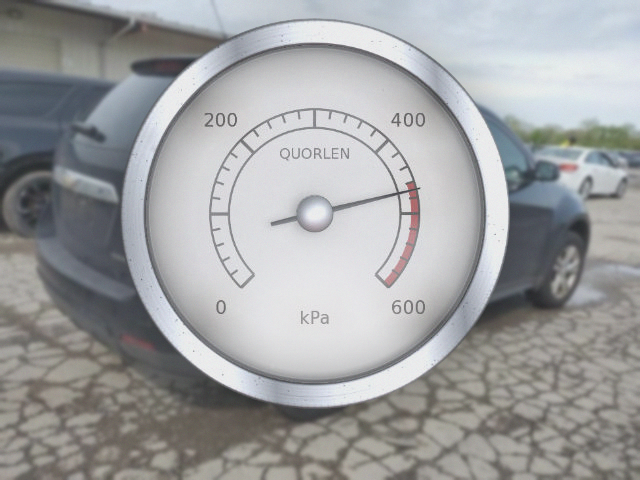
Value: 470 kPa
